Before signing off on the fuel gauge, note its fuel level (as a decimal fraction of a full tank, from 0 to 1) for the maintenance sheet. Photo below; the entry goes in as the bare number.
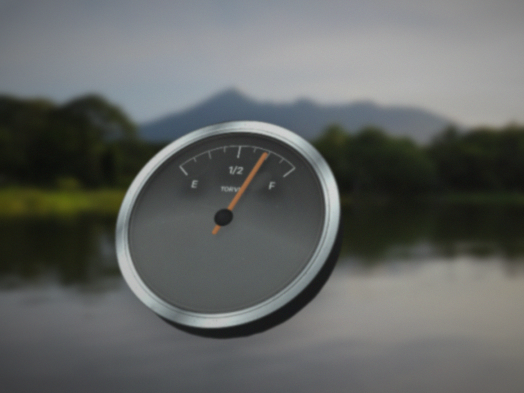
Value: 0.75
